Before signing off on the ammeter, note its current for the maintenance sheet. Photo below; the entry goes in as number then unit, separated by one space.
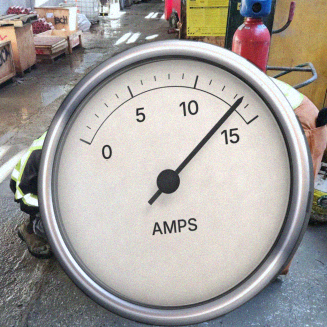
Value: 13.5 A
